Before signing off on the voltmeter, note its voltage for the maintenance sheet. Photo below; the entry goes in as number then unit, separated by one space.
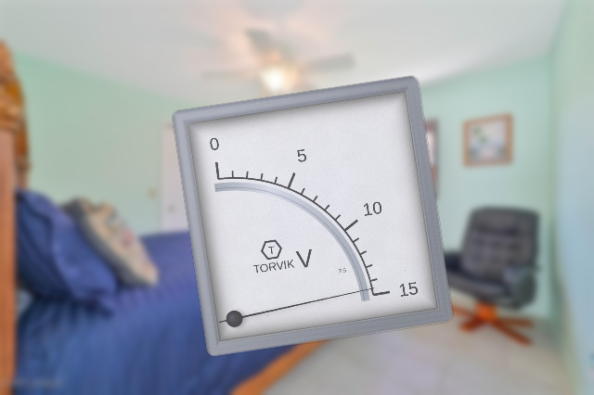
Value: 14.5 V
